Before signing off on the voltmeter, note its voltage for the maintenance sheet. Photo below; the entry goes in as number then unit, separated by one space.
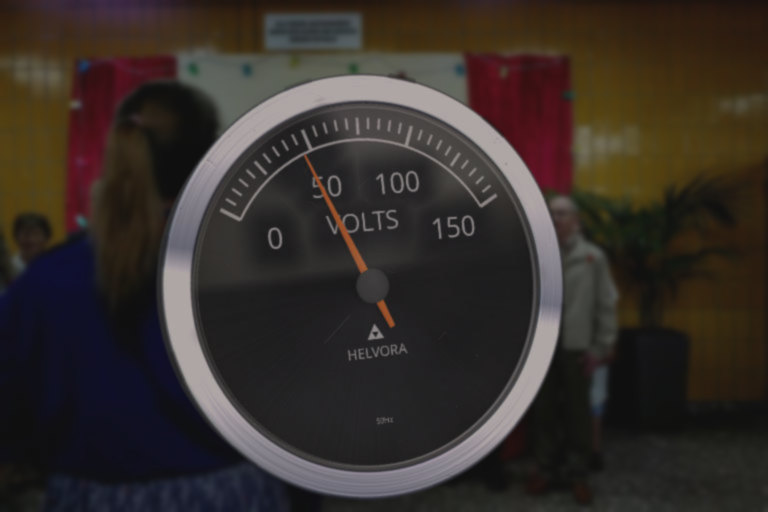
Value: 45 V
